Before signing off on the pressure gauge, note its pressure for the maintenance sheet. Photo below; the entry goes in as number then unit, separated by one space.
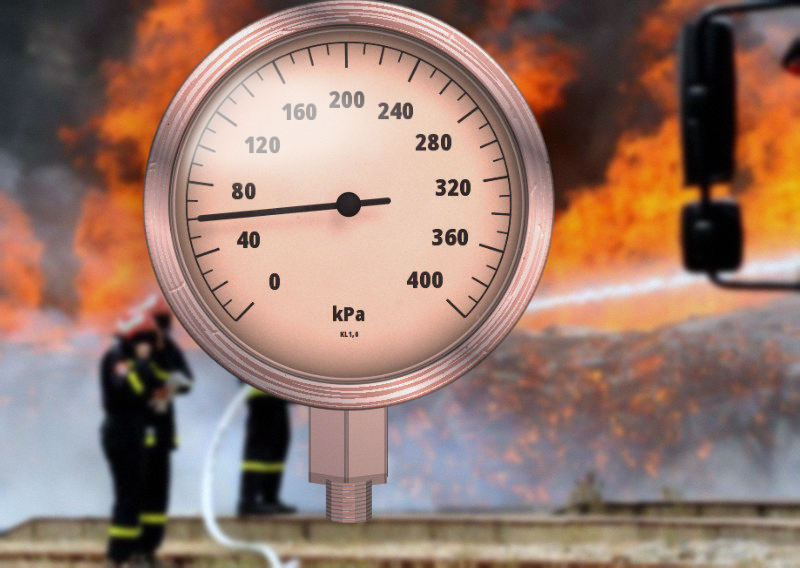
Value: 60 kPa
